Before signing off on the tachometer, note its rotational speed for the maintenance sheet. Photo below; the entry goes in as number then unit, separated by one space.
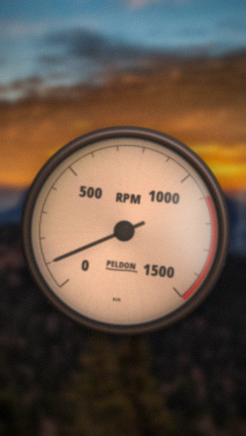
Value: 100 rpm
